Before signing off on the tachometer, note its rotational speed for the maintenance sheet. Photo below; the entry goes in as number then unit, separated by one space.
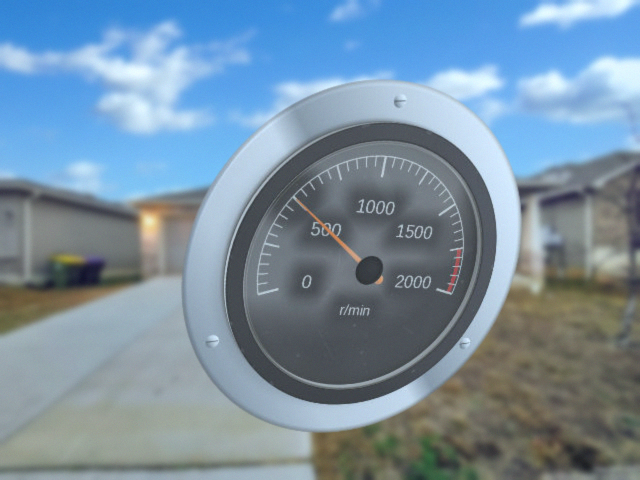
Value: 500 rpm
